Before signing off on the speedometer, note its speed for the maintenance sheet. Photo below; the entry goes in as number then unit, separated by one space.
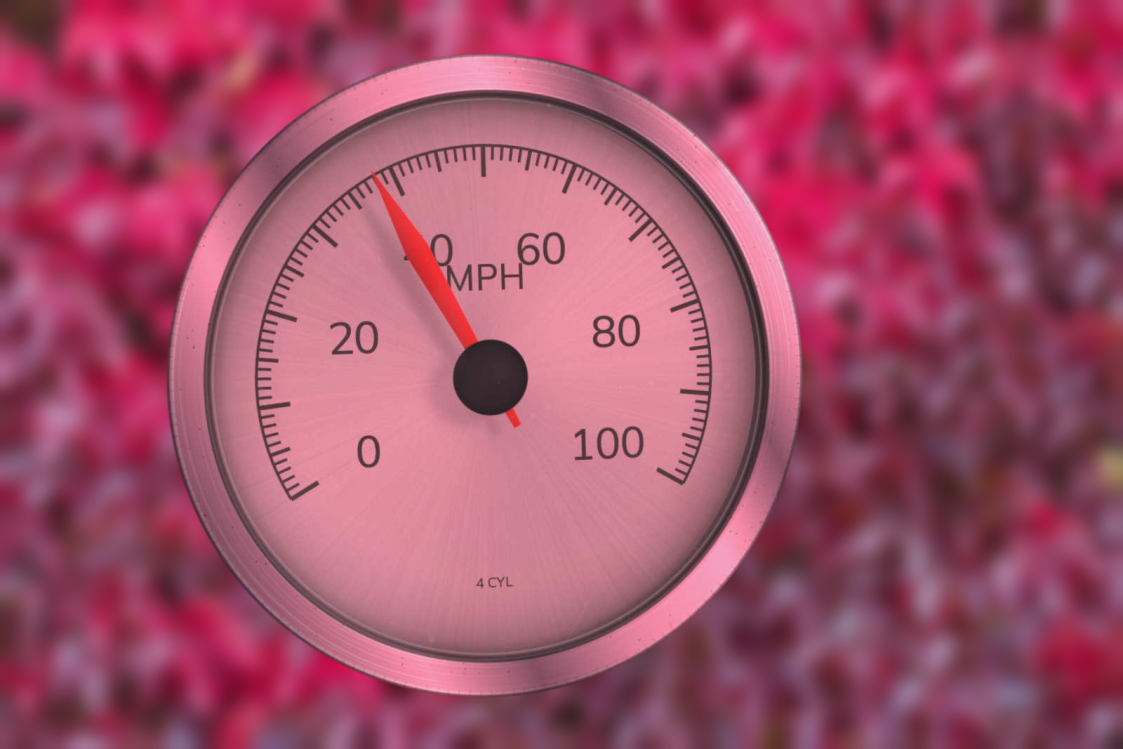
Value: 38 mph
